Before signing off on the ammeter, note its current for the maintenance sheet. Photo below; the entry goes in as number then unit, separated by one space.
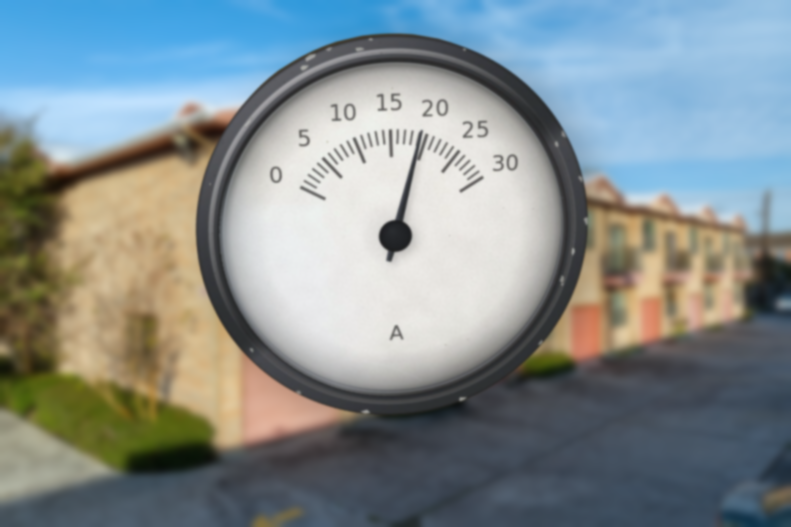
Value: 19 A
